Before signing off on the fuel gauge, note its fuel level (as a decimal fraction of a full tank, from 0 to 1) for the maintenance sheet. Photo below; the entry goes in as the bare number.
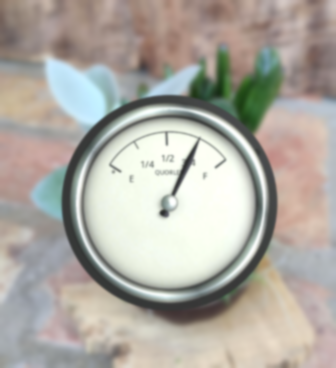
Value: 0.75
